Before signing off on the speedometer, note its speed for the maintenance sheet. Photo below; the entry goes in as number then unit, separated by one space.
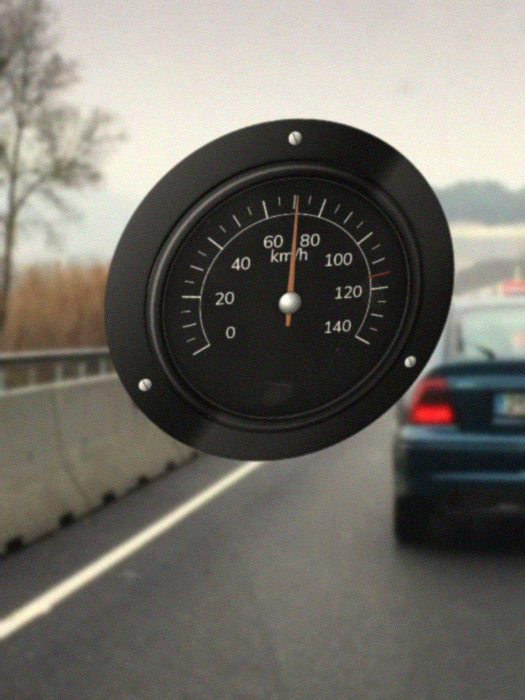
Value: 70 km/h
